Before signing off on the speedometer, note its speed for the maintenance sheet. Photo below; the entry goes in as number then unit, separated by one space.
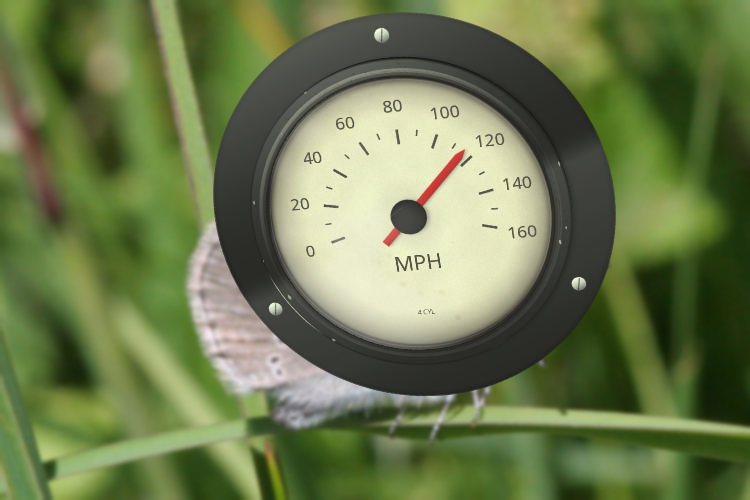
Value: 115 mph
